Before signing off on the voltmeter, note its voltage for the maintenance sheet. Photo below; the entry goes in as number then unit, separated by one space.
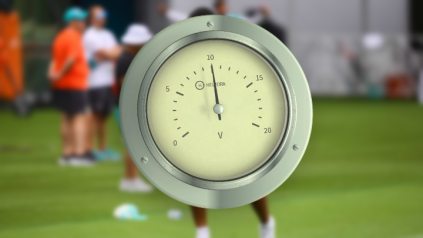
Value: 10 V
